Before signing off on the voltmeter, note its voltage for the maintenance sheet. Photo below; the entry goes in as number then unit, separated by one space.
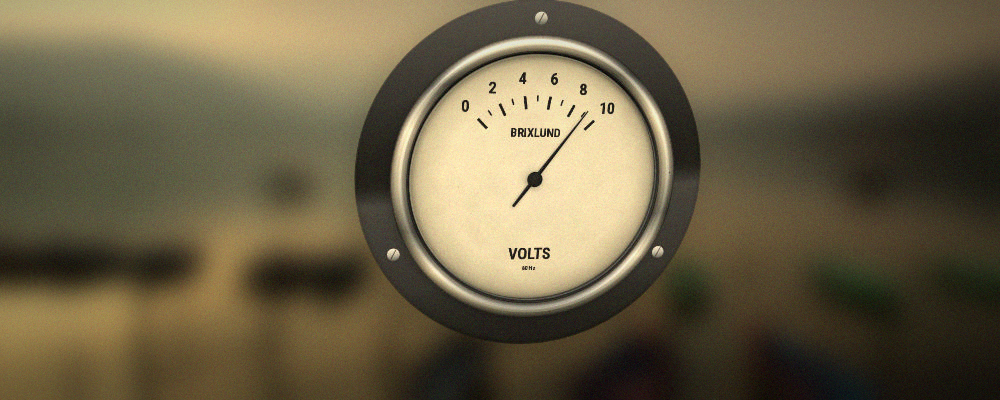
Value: 9 V
